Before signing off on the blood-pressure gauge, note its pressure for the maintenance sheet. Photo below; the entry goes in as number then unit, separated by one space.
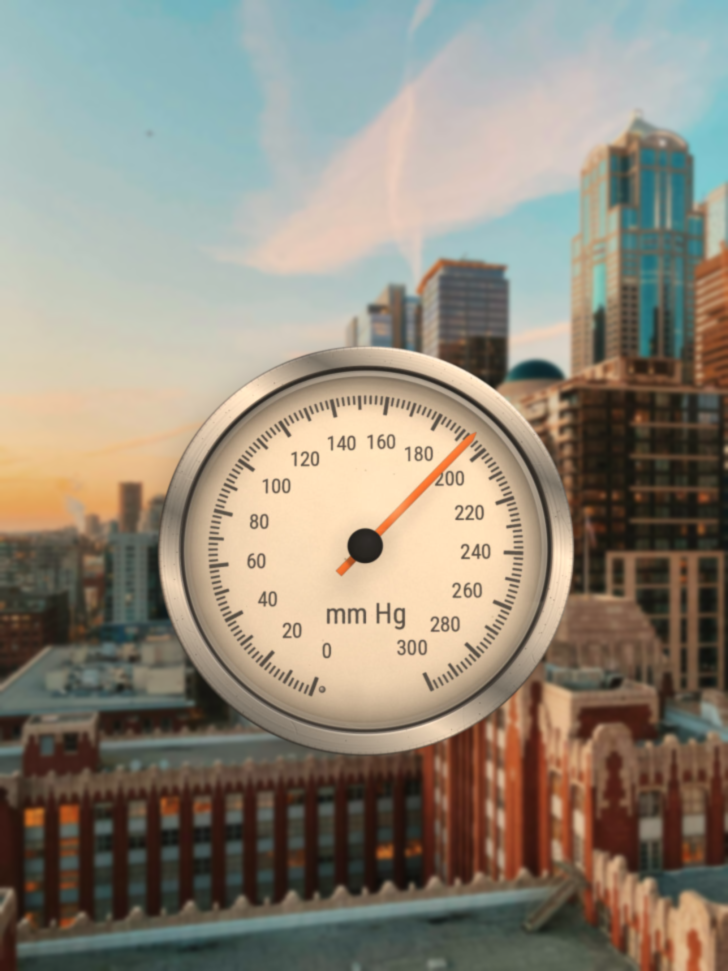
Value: 194 mmHg
